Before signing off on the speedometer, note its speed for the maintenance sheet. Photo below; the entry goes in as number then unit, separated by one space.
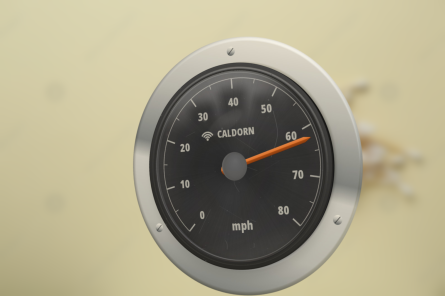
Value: 62.5 mph
